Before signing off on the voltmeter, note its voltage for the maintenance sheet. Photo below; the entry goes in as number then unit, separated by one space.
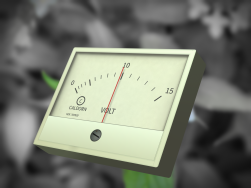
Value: 10 V
